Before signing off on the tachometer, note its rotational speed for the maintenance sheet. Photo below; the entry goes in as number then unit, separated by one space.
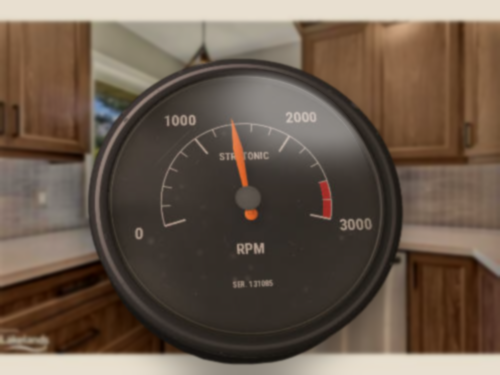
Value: 1400 rpm
